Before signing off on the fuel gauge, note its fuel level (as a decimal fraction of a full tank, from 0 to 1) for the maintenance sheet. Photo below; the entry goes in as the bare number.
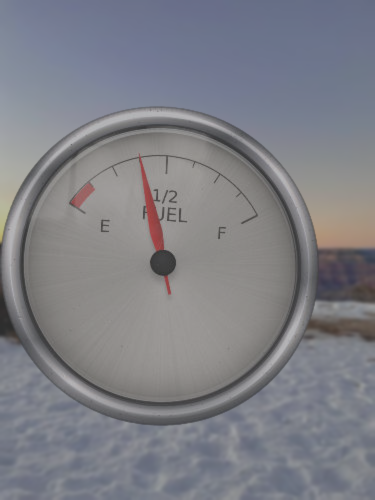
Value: 0.375
